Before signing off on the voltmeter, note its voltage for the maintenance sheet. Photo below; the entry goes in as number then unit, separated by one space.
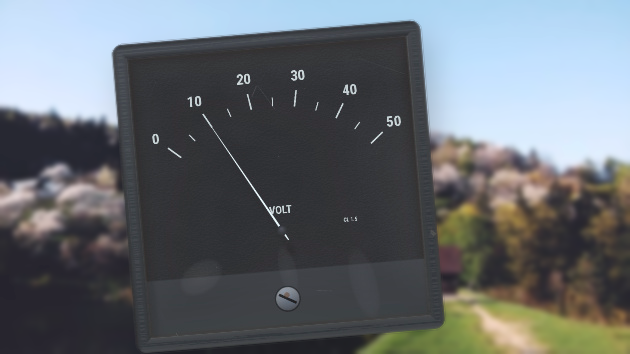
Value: 10 V
